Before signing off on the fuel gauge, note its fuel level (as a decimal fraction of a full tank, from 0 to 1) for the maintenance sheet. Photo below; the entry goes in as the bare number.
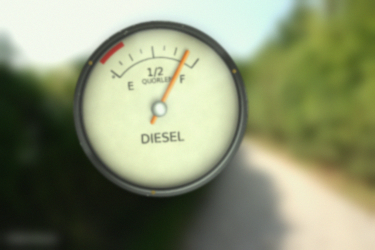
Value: 0.875
